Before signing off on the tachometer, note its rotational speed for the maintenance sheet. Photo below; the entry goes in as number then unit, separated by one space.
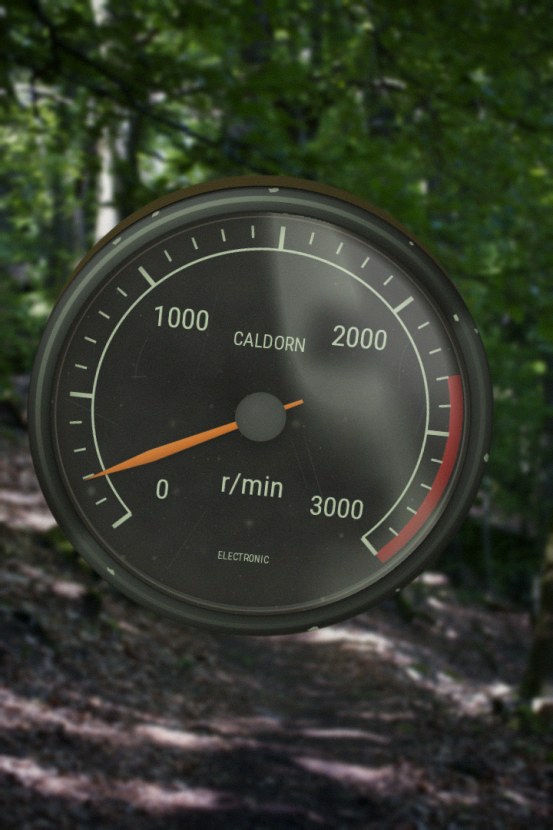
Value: 200 rpm
